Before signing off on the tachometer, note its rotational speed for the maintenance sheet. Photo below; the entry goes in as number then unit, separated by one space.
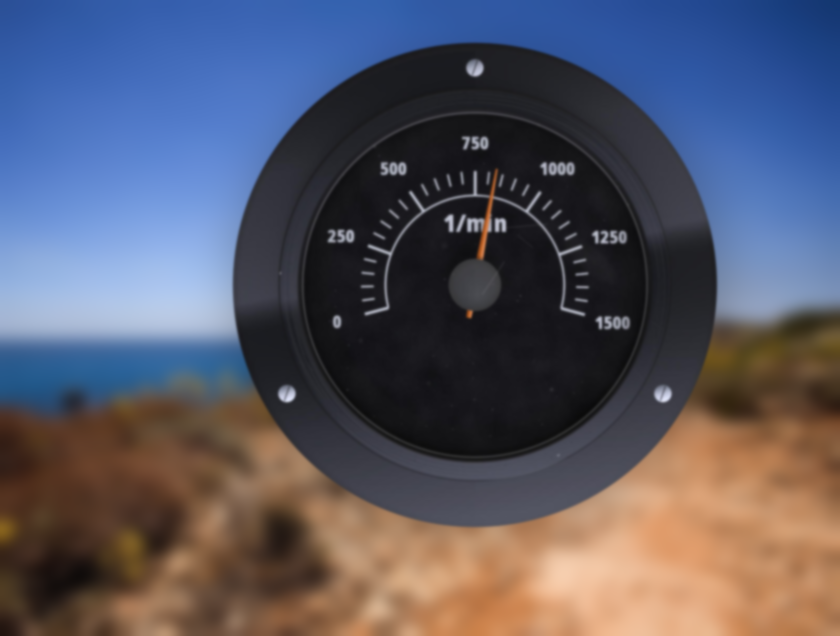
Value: 825 rpm
